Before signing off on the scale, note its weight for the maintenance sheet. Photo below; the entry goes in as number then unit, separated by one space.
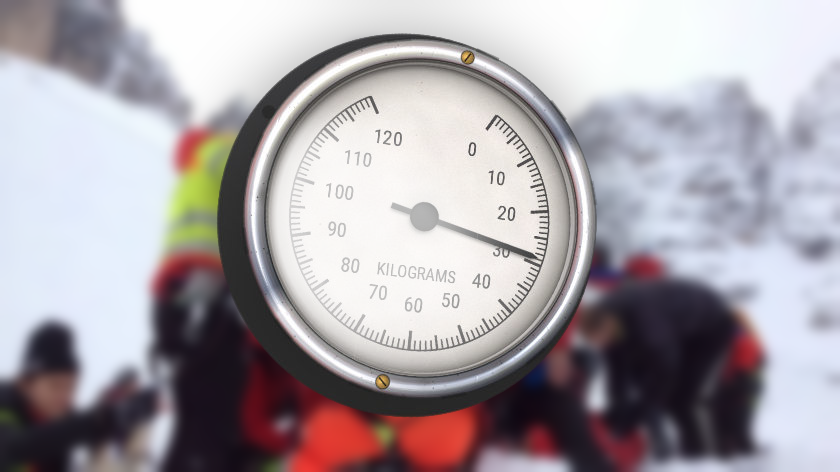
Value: 29 kg
